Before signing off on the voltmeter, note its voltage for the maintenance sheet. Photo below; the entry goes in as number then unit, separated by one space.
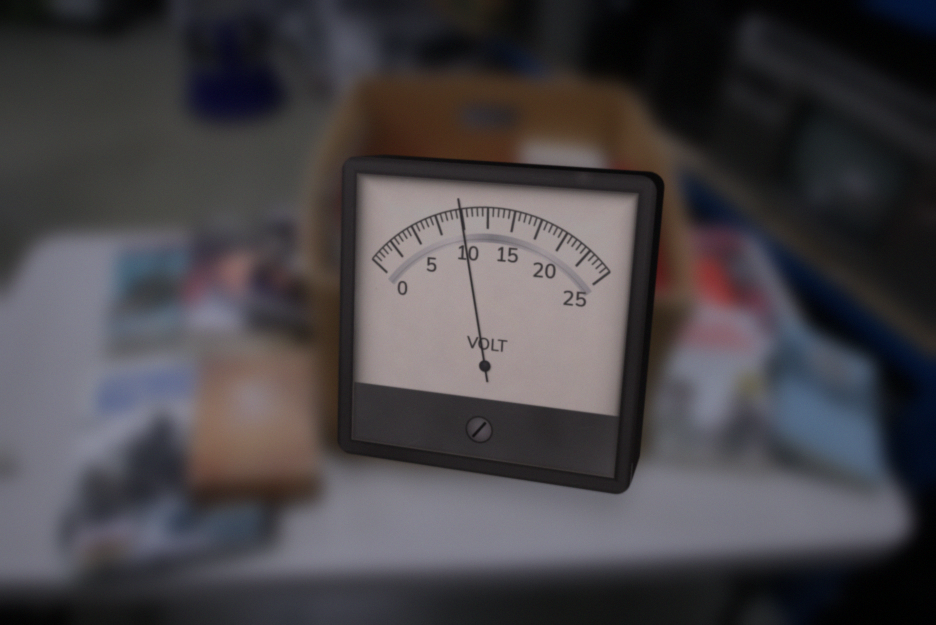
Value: 10 V
